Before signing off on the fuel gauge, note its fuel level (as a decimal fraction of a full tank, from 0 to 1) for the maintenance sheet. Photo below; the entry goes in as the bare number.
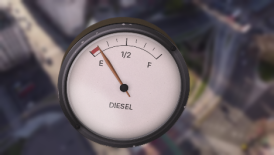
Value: 0.125
